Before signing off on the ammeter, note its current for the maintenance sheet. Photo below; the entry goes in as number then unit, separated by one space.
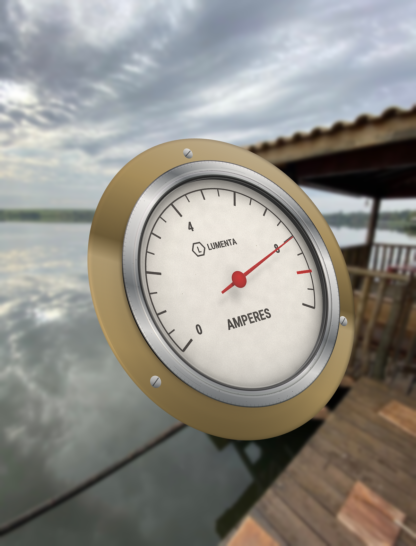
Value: 8 A
